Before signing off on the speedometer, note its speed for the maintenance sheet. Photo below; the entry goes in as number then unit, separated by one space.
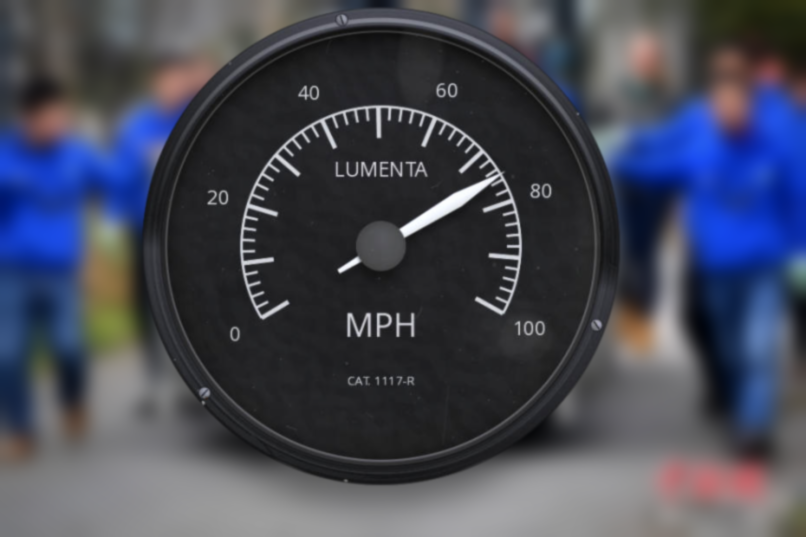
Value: 75 mph
